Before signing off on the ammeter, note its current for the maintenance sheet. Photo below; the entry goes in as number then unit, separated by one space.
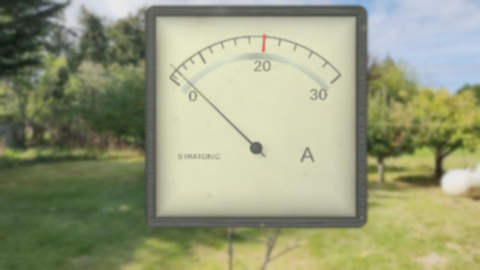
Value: 4 A
